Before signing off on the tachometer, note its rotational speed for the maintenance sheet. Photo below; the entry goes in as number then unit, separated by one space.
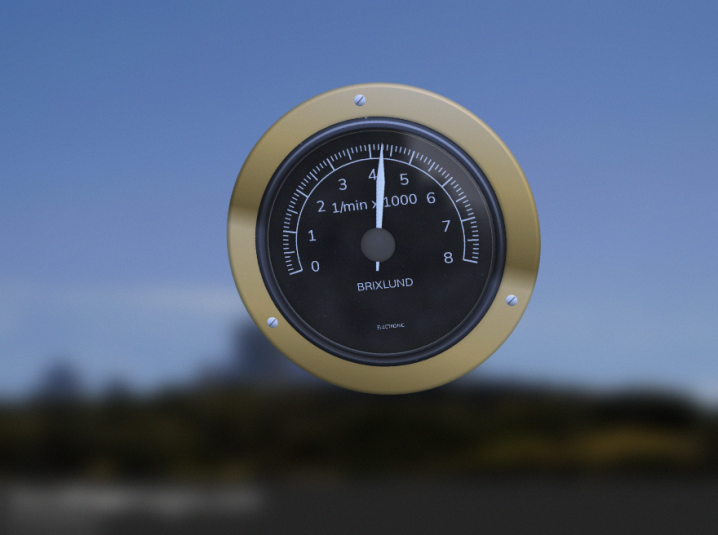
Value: 4300 rpm
